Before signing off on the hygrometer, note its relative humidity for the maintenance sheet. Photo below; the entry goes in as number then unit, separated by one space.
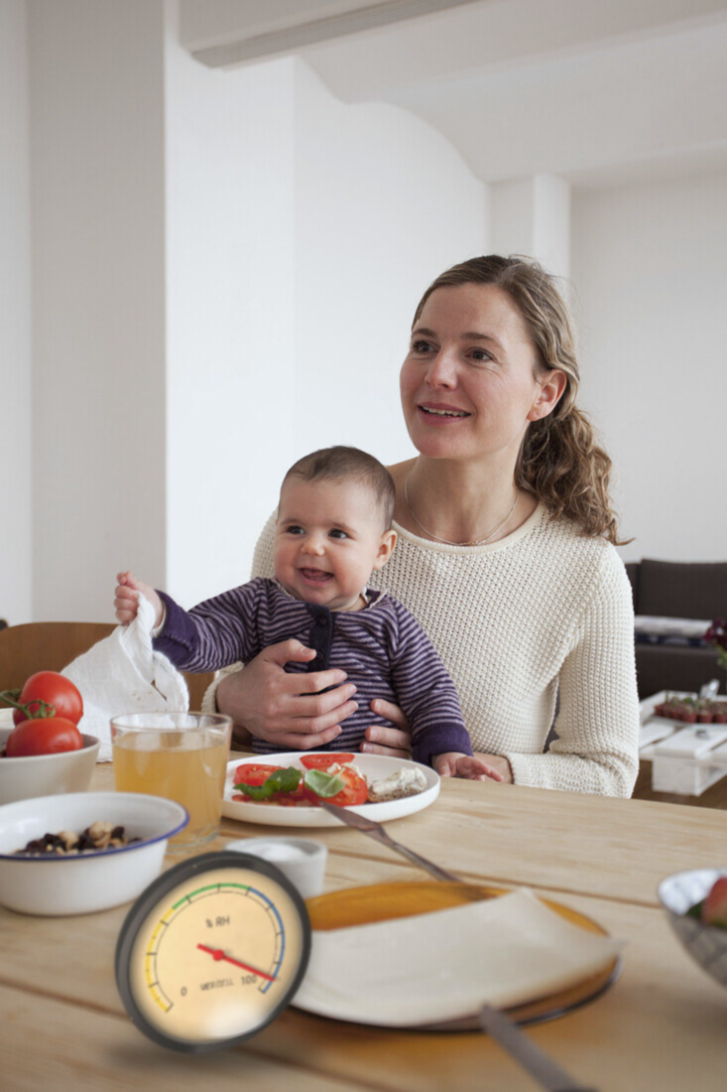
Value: 95 %
